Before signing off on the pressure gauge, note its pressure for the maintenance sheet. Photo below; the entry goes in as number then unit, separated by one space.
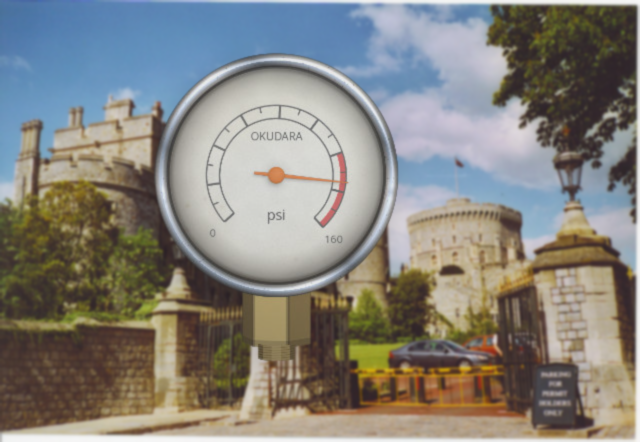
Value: 135 psi
